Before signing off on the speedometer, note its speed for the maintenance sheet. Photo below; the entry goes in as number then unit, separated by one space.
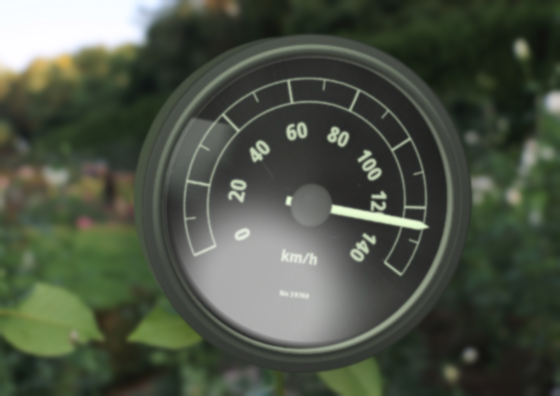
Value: 125 km/h
